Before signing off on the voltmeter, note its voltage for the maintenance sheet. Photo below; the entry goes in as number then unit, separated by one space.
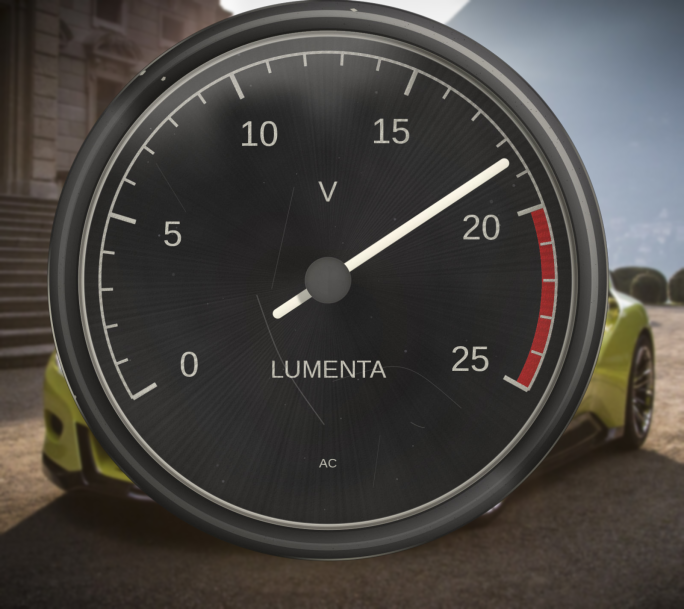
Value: 18.5 V
